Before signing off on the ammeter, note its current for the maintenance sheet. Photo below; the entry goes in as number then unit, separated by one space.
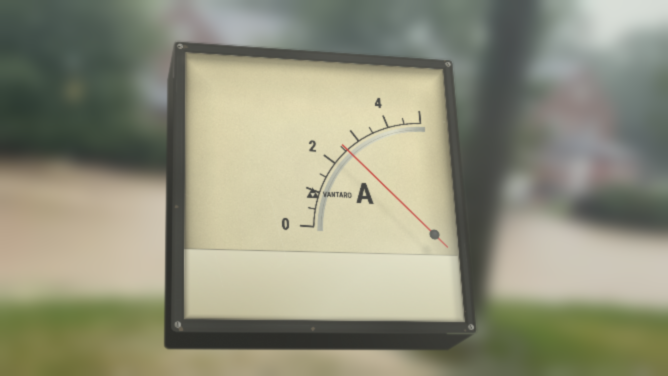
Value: 2.5 A
